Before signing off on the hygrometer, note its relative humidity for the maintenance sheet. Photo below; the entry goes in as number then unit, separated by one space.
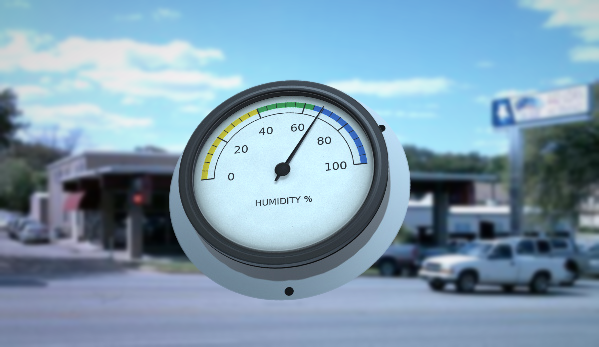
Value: 68 %
